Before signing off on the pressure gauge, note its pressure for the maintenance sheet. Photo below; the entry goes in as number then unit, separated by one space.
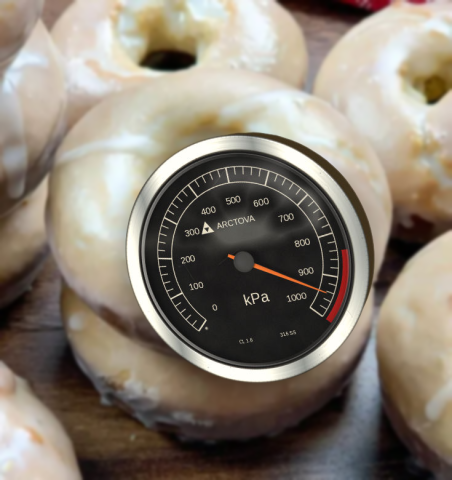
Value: 940 kPa
